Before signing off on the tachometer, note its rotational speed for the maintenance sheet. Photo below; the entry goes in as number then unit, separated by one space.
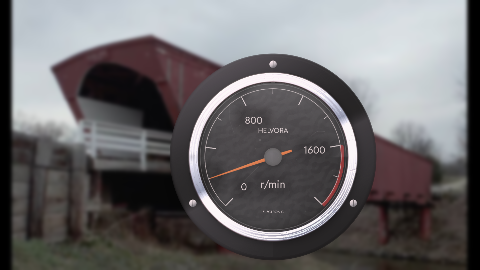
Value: 200 rpm
